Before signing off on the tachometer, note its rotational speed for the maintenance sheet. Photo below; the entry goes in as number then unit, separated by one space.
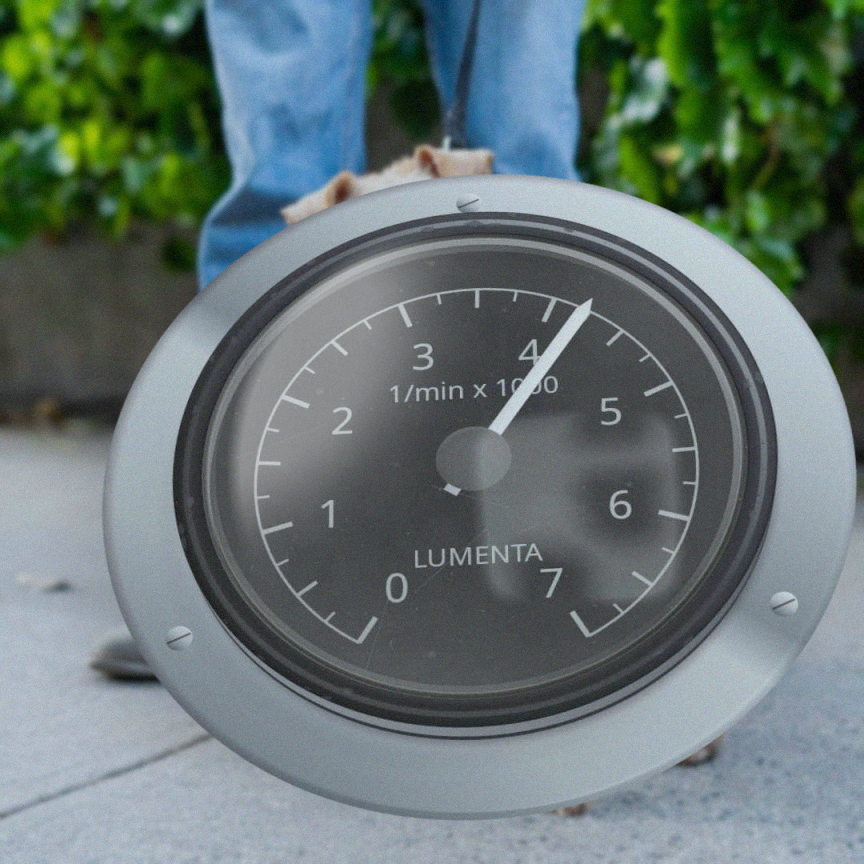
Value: 4250 rpm
